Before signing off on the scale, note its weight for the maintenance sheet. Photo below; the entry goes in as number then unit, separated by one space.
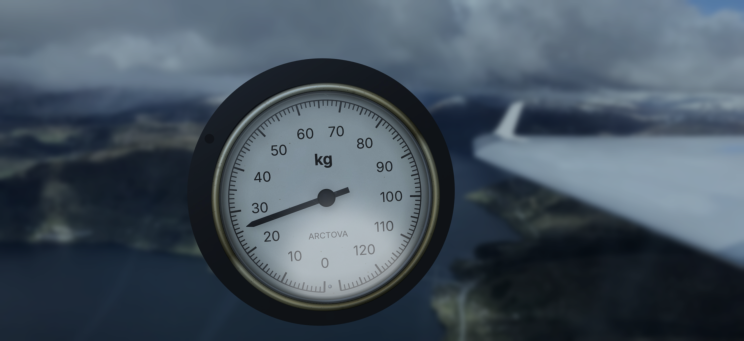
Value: 26 kg
